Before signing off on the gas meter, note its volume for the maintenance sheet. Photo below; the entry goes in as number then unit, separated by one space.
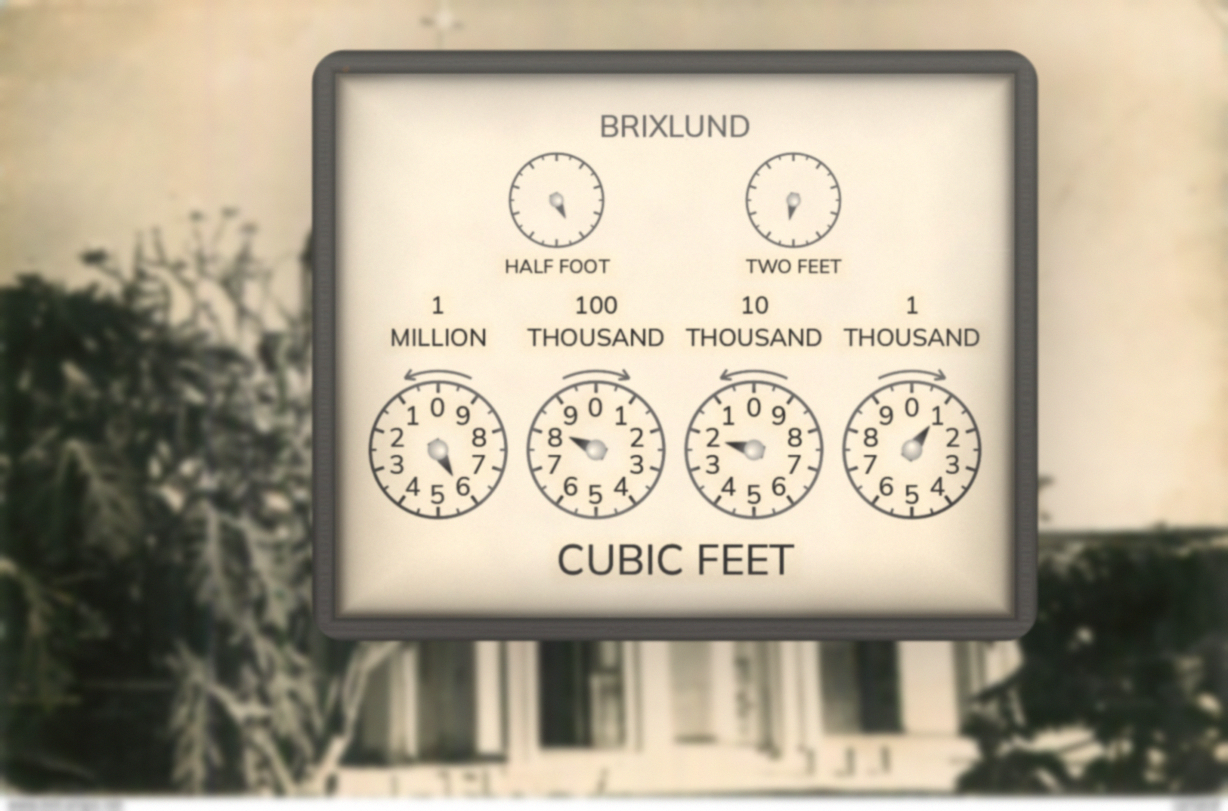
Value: 582100 ft³
